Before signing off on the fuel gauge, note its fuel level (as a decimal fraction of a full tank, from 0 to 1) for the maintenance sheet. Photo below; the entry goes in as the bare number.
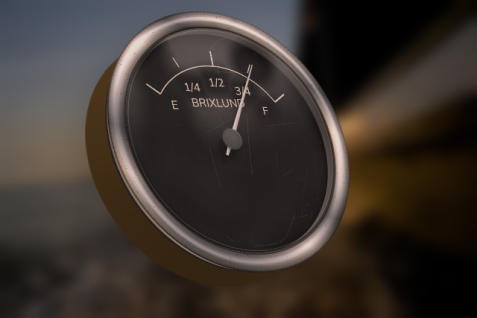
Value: 0.75
